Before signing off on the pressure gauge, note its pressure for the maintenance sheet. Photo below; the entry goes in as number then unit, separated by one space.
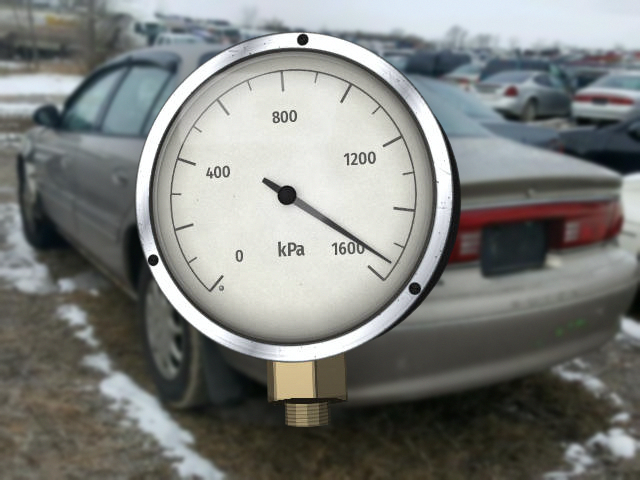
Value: 1550 kPa
